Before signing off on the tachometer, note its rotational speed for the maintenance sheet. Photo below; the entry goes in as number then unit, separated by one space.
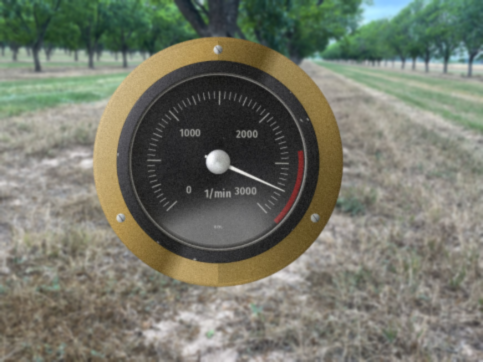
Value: 2750 rpm
